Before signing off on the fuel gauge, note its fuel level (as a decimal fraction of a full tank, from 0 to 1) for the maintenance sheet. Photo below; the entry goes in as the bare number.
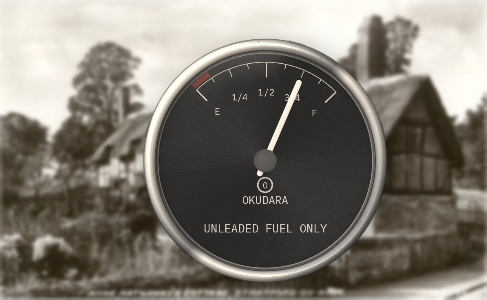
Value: 0.75
